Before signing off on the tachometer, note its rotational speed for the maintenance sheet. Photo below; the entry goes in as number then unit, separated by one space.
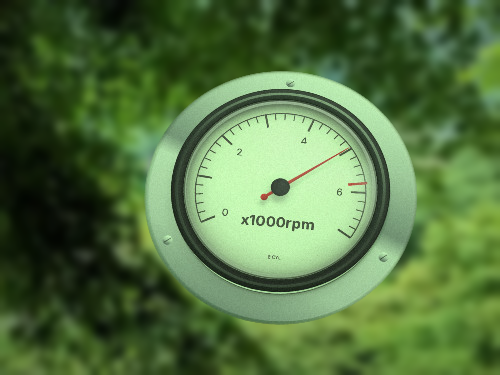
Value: 5000 rpm
